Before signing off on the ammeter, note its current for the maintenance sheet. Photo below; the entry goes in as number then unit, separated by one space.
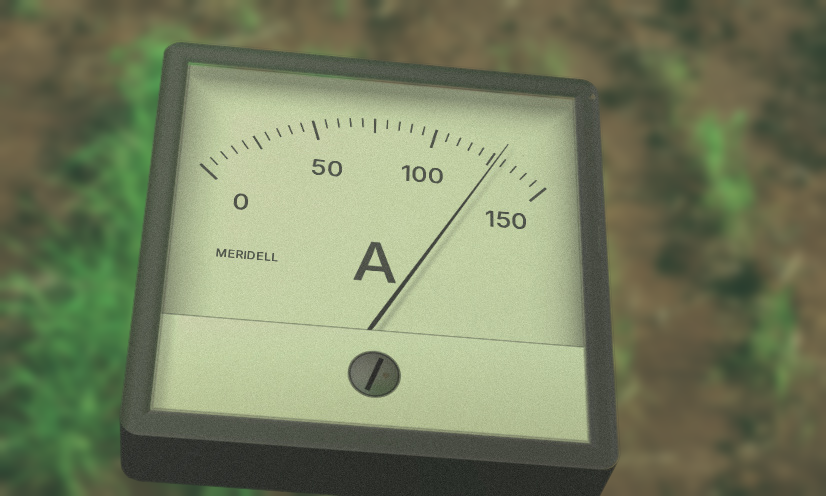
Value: 127.5 A
